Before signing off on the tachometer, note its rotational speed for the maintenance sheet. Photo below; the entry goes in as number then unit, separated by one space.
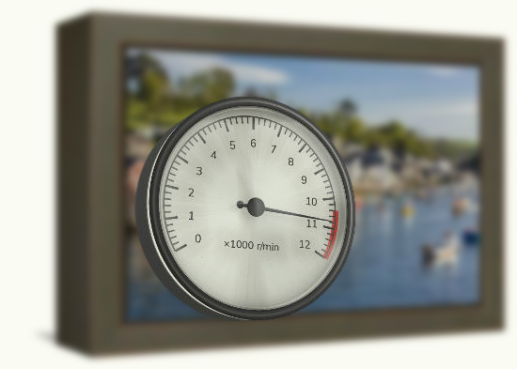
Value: 10800 rpm
